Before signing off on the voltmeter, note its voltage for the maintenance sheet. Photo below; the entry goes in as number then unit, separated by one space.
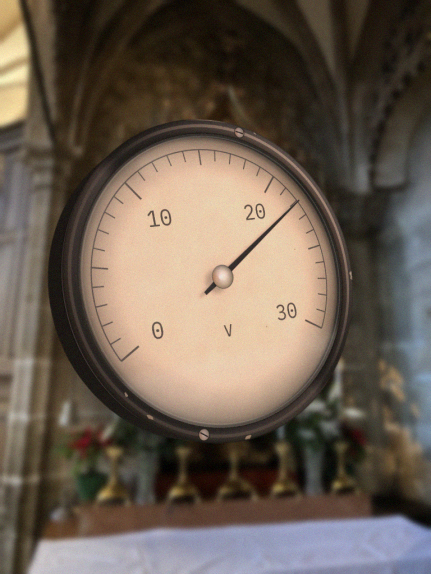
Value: 22 V
